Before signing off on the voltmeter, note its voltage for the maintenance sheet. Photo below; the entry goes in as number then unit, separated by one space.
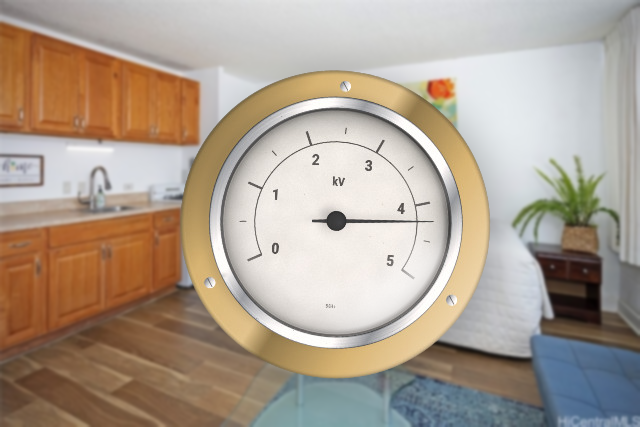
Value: 4.25 kV
